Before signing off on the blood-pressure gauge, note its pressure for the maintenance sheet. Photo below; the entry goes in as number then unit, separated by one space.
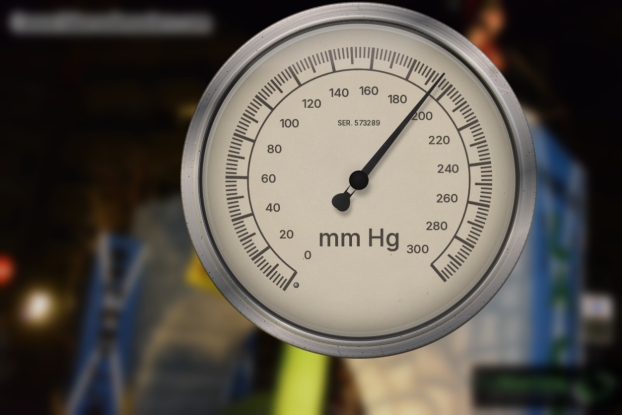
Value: 194 mmHg
